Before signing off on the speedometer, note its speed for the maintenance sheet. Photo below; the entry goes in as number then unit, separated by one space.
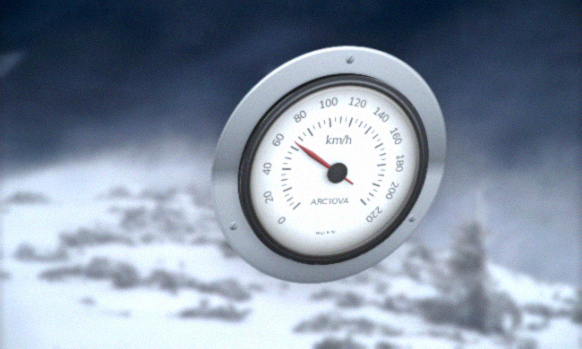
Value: 65 km/h
